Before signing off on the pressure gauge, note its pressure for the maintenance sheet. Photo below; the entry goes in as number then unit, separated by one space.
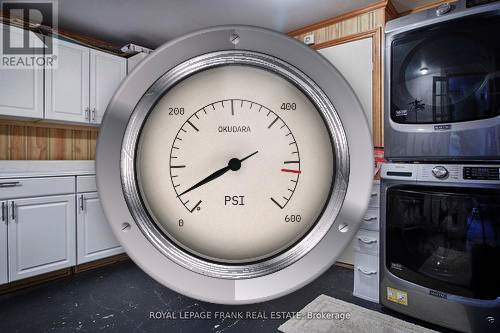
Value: 40 psi
